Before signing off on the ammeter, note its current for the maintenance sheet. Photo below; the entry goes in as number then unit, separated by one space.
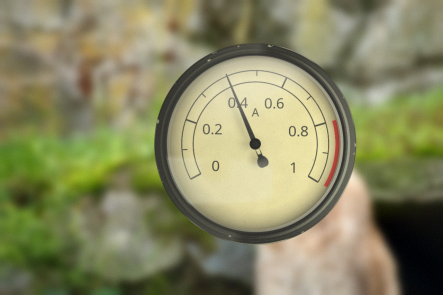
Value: 0.4 A
